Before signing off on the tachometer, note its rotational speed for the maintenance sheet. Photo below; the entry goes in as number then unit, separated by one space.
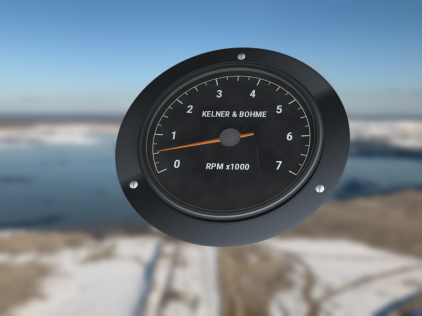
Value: 500 rpm
